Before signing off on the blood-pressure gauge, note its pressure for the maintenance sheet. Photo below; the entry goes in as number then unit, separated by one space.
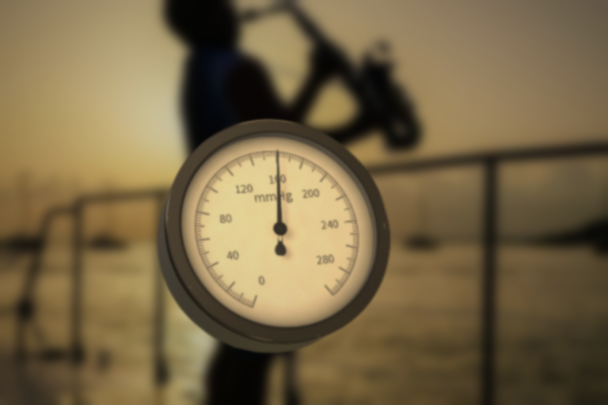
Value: 160 mmHg
